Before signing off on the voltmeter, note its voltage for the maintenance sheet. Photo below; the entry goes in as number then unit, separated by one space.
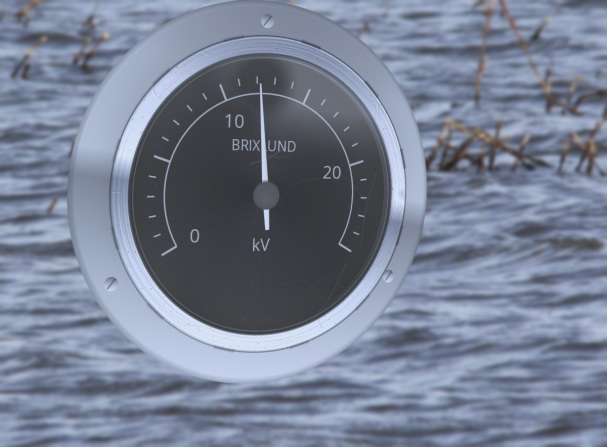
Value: 12 kV
